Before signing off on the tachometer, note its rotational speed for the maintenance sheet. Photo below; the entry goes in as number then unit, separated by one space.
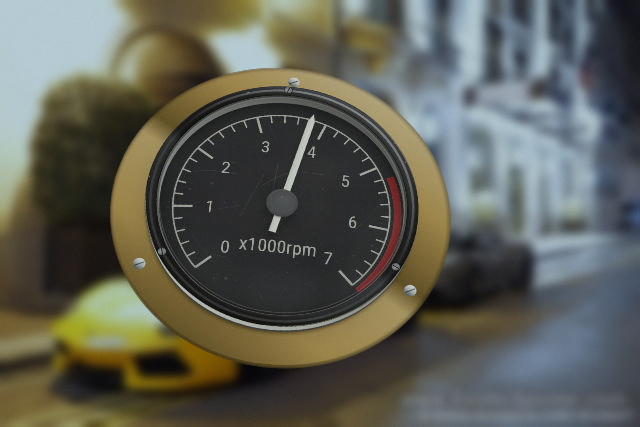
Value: 3800 rpm
